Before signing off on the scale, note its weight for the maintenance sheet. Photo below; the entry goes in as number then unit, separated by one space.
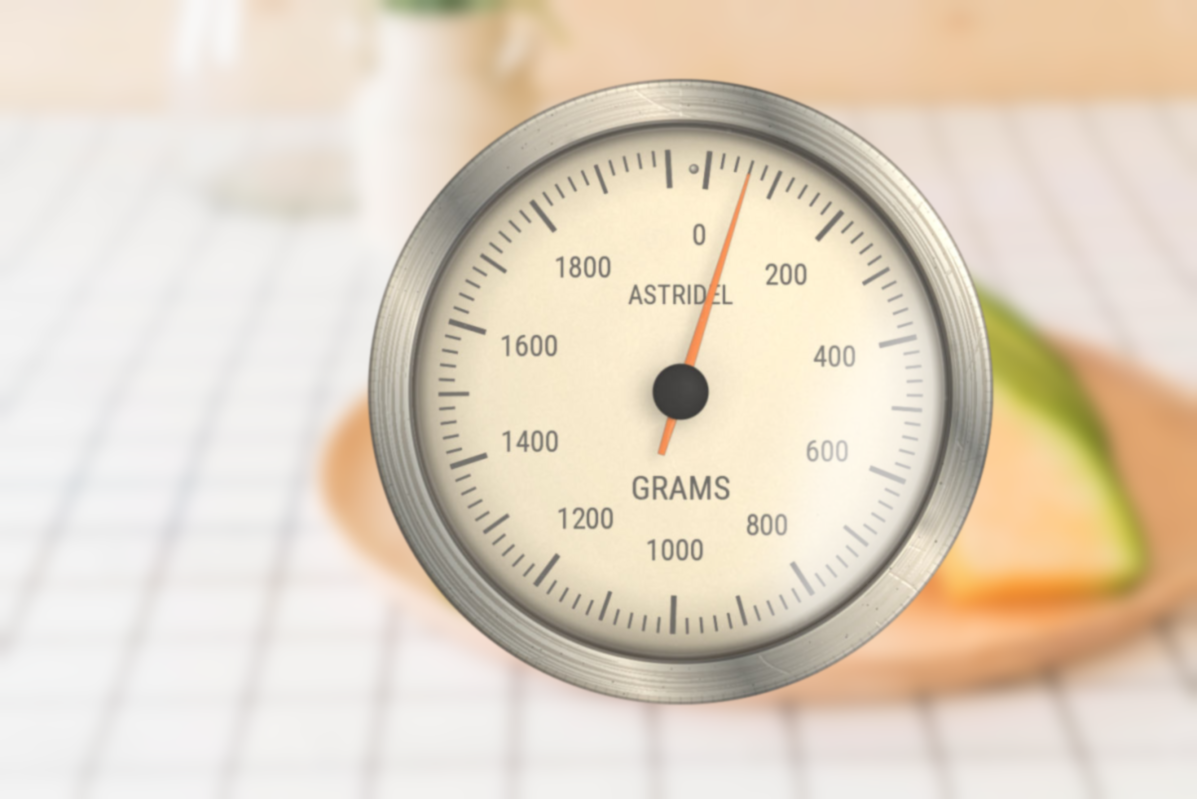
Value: 60 g
